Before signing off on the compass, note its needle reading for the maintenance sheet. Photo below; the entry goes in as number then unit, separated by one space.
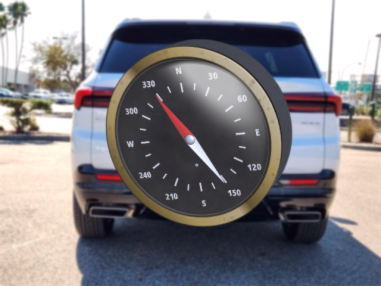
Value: 330 °
